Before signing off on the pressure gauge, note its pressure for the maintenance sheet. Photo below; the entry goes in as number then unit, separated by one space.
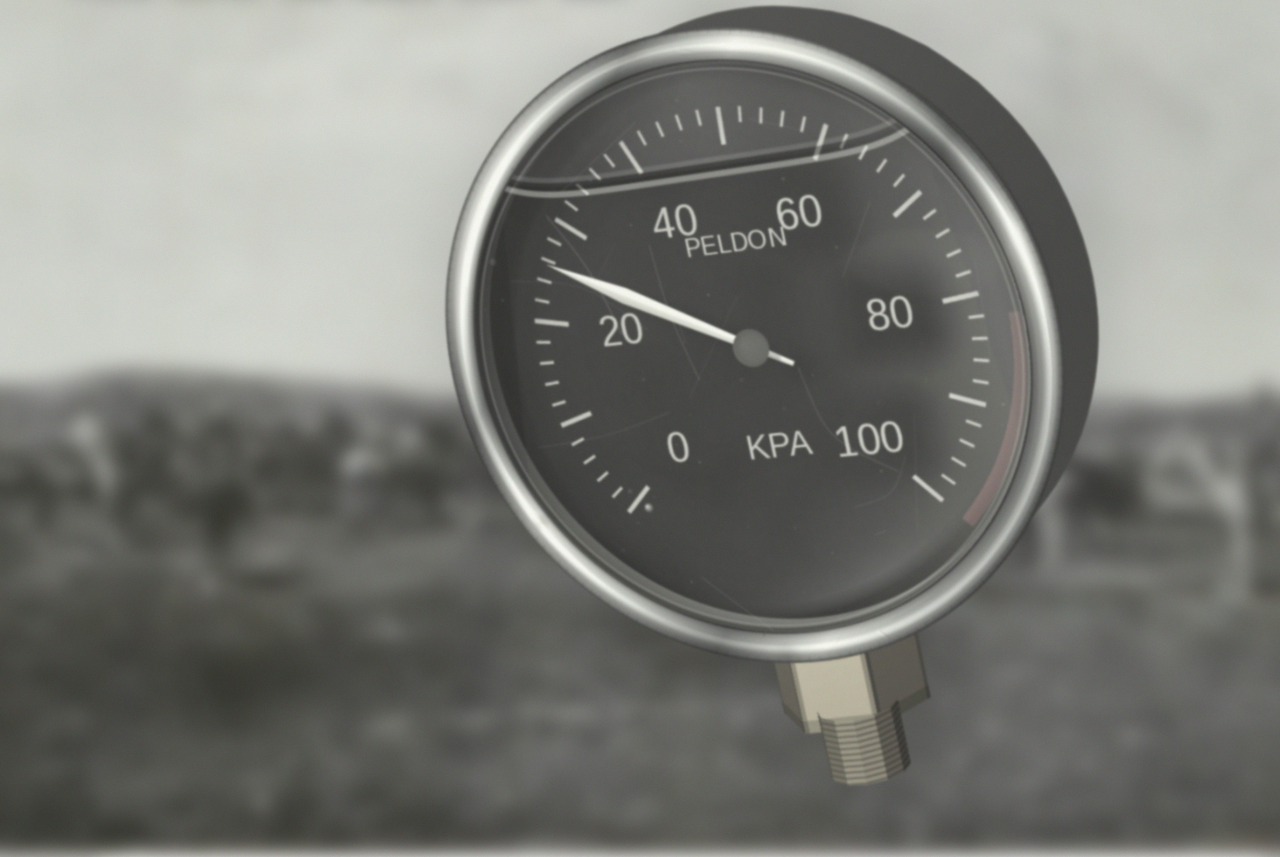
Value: 26 kPa
